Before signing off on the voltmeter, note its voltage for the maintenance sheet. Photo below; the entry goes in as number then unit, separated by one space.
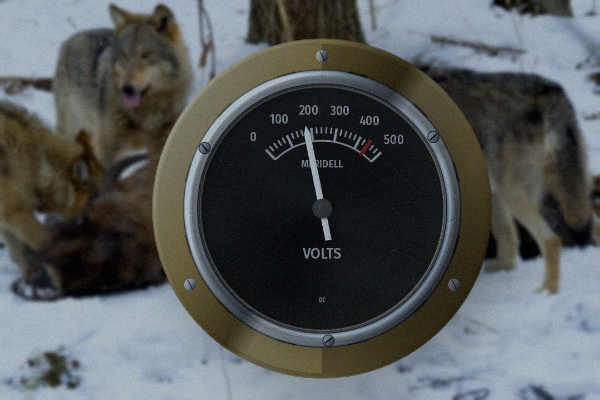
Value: 180 V
